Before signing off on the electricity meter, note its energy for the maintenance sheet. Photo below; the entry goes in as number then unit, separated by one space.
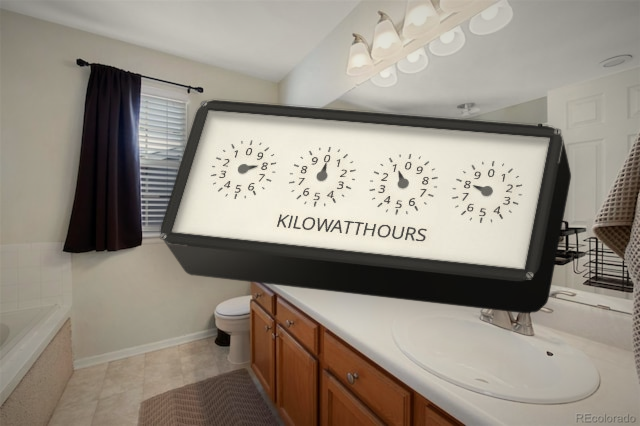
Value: 8008 kWh
